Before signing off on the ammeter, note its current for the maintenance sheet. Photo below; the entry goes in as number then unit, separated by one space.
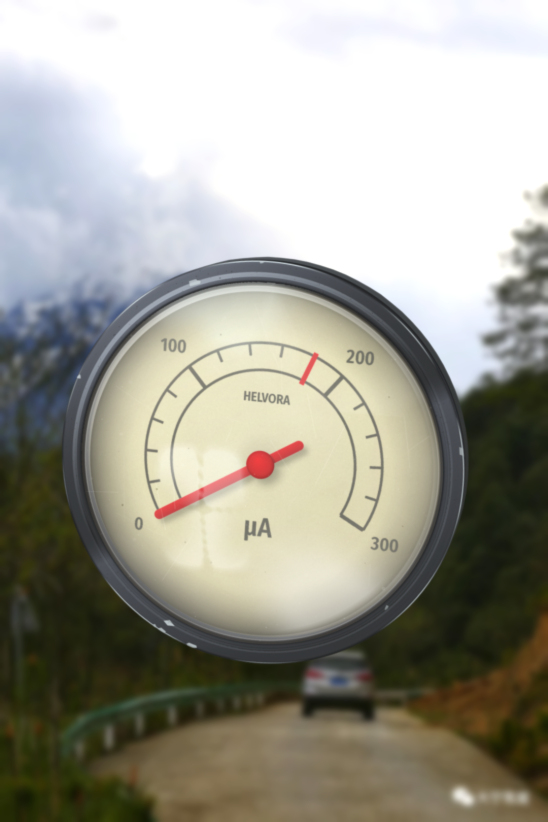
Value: 0 µA
